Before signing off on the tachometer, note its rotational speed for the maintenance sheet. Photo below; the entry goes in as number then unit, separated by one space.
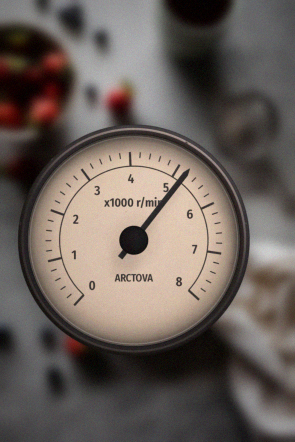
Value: 5200 rpm
